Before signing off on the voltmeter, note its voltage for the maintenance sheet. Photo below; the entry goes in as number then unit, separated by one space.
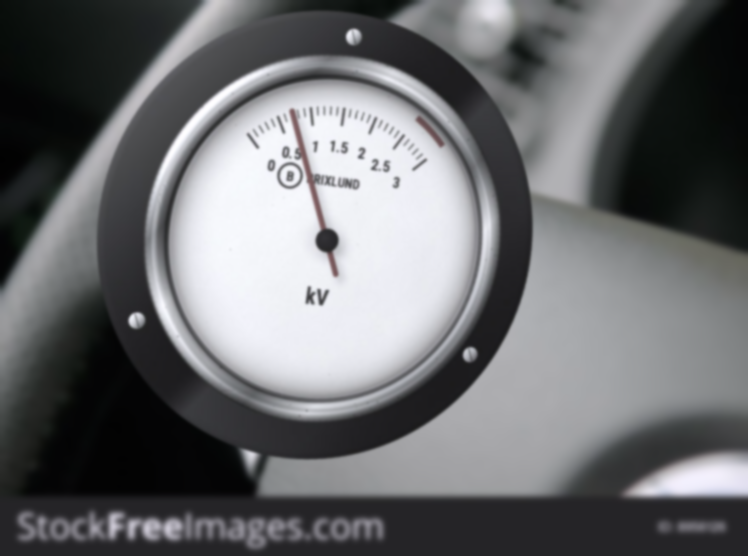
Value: 0.7 kV
